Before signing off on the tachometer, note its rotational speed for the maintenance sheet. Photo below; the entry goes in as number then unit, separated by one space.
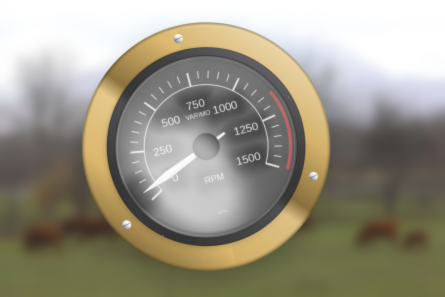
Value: 50 rpm
